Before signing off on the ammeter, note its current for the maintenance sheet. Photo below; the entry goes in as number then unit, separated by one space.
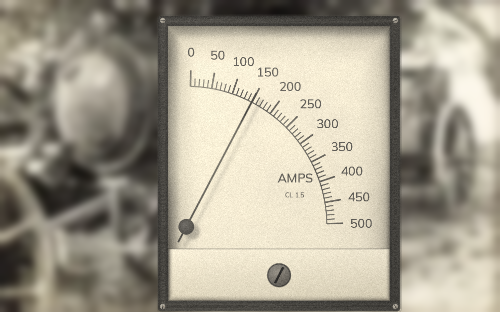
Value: 150 A
